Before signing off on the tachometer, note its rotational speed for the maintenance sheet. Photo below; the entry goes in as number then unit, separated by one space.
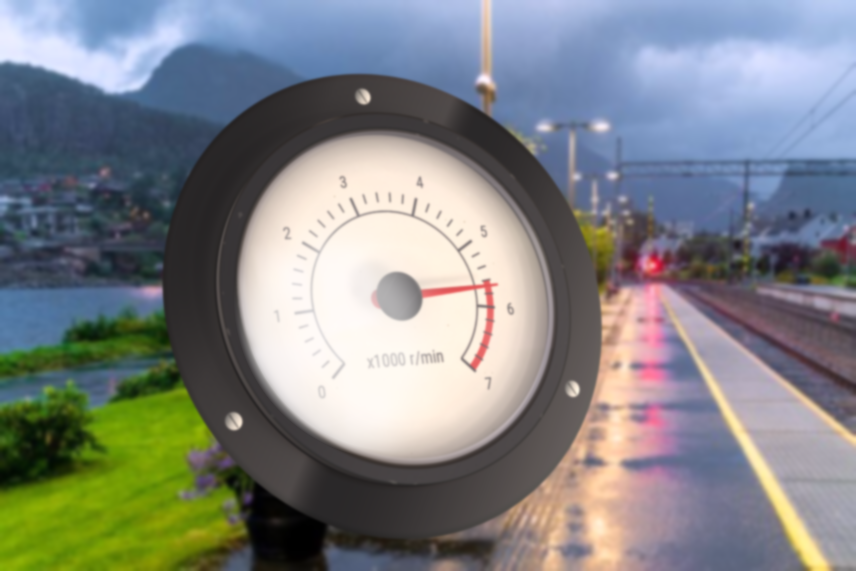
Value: 5700 rpm
